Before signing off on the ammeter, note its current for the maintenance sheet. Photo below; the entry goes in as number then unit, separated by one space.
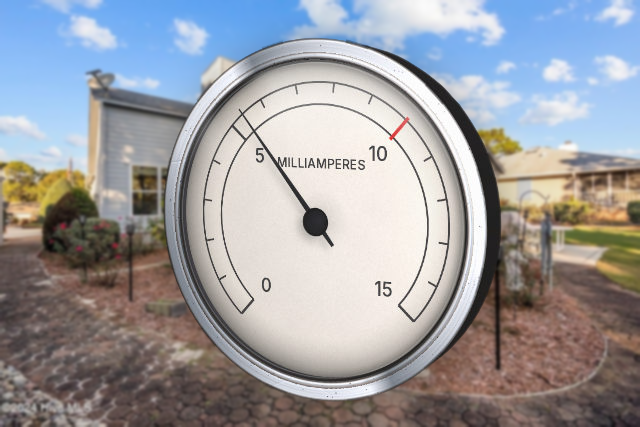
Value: 5.5 mA
